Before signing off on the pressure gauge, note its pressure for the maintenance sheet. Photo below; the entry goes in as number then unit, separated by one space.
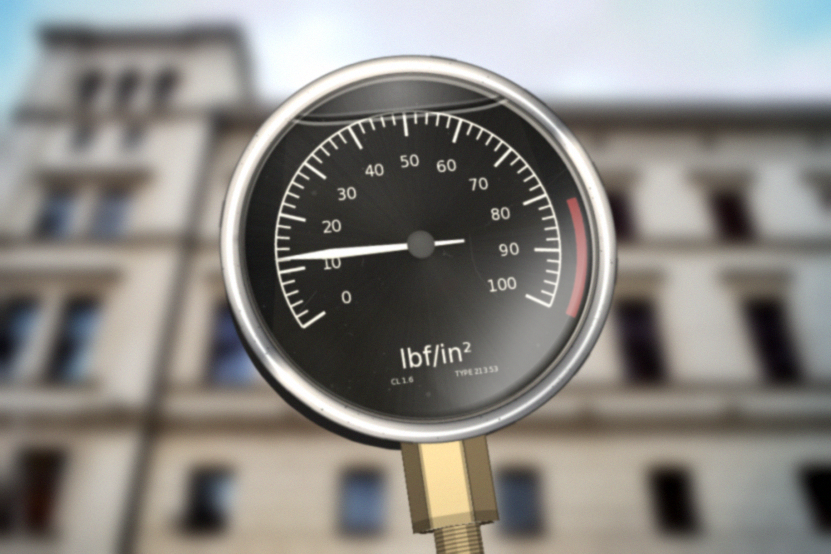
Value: 12 psi
